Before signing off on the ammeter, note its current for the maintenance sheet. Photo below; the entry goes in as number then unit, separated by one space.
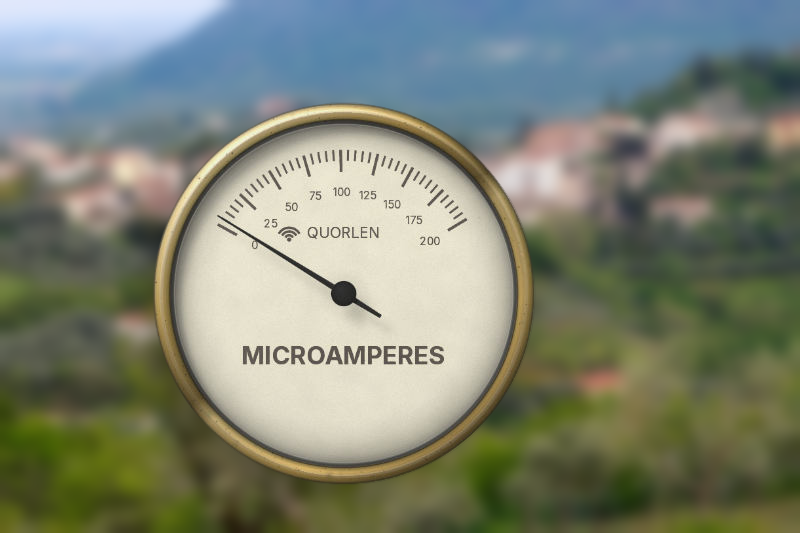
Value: 5 µA
